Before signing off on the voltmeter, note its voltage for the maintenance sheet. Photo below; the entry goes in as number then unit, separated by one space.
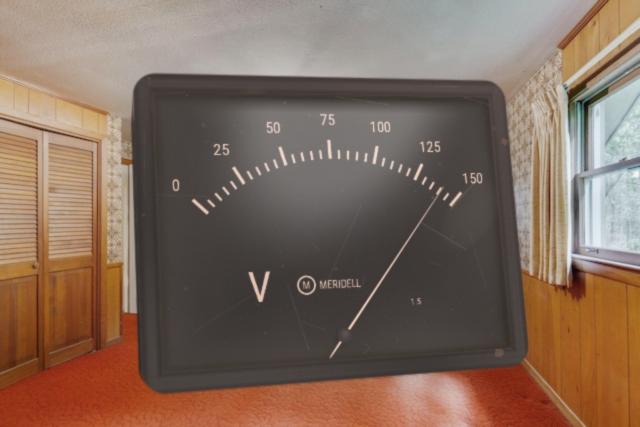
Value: 140 V
